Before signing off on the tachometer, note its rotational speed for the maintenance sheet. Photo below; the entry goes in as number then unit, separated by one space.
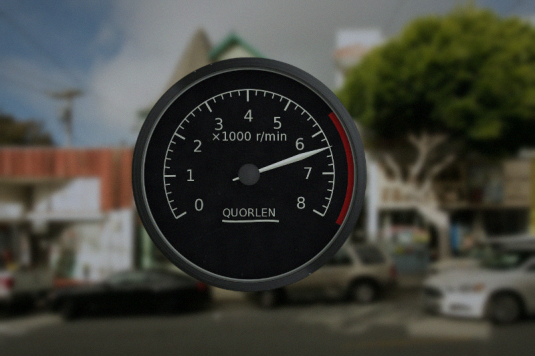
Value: 6400 rpm
